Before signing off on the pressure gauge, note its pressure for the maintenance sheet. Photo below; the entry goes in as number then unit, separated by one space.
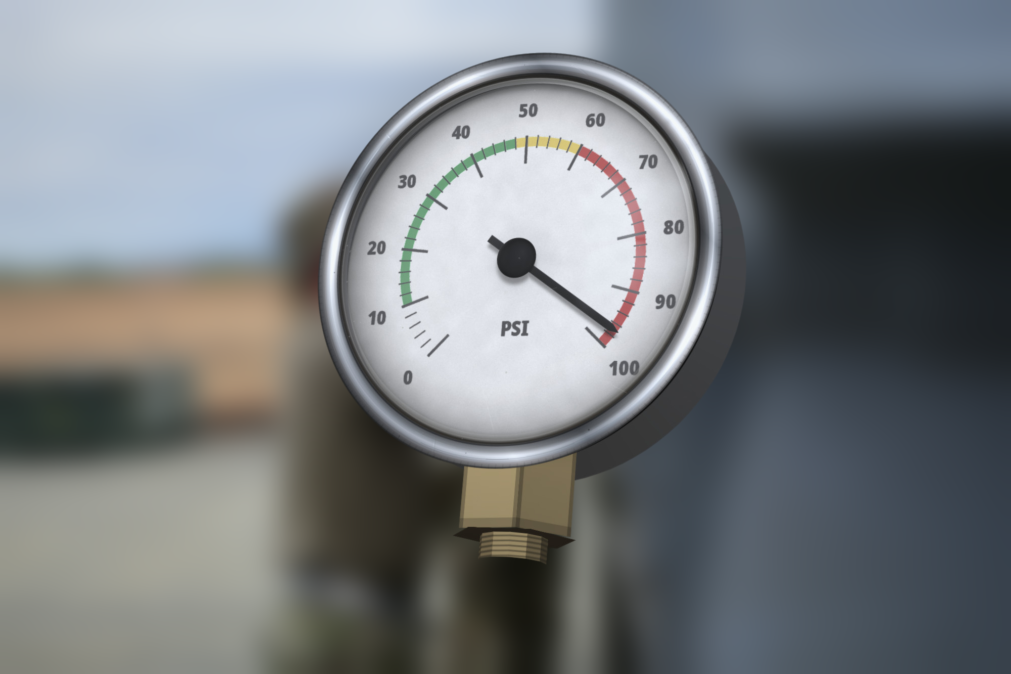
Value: 97 psi
